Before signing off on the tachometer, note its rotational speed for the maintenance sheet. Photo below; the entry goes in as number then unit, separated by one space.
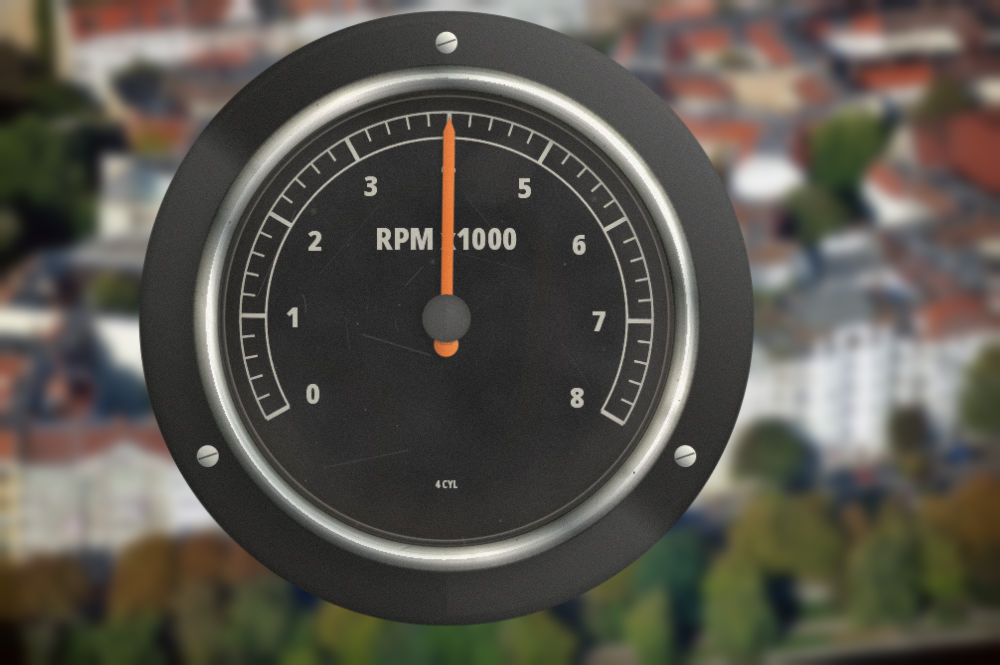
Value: 4000 rpm
